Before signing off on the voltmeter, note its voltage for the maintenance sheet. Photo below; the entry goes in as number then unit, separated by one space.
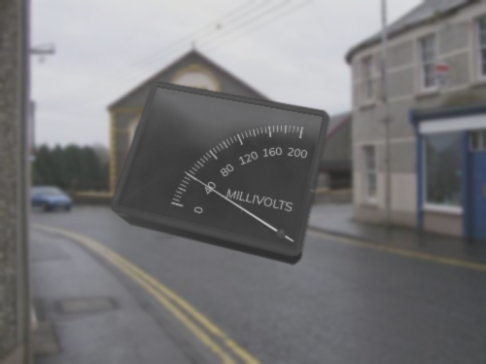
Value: 40 mV
